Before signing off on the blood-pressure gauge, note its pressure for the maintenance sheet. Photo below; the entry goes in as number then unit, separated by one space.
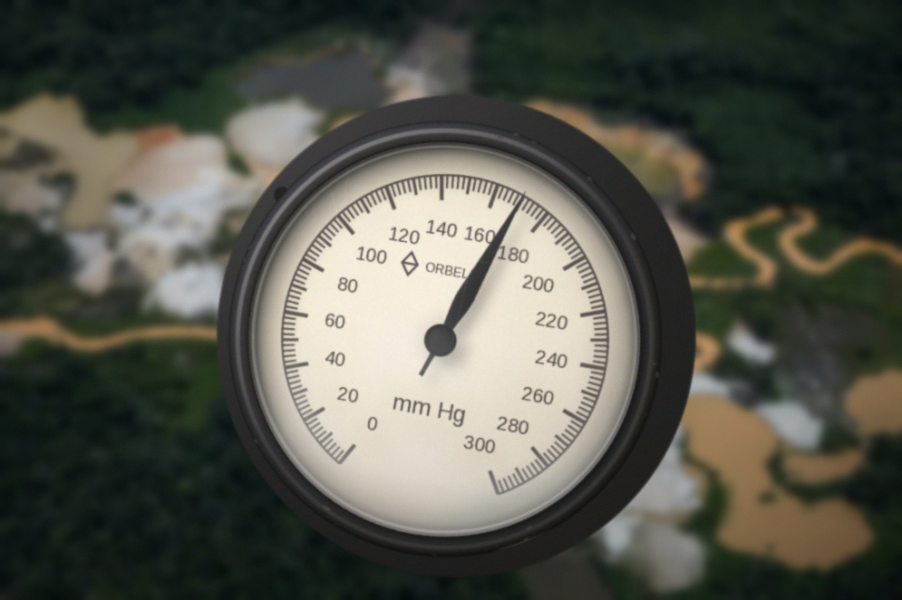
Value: 170 mmHg
